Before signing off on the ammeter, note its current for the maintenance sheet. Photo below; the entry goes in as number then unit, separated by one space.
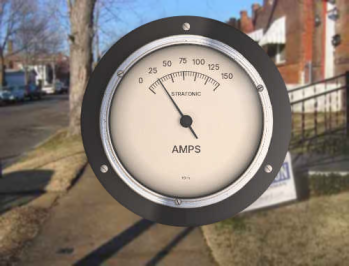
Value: 25 A
